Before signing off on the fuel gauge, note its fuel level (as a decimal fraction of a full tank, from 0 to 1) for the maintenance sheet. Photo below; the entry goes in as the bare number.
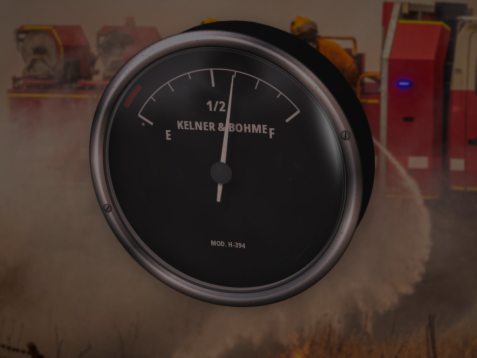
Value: 0.625
